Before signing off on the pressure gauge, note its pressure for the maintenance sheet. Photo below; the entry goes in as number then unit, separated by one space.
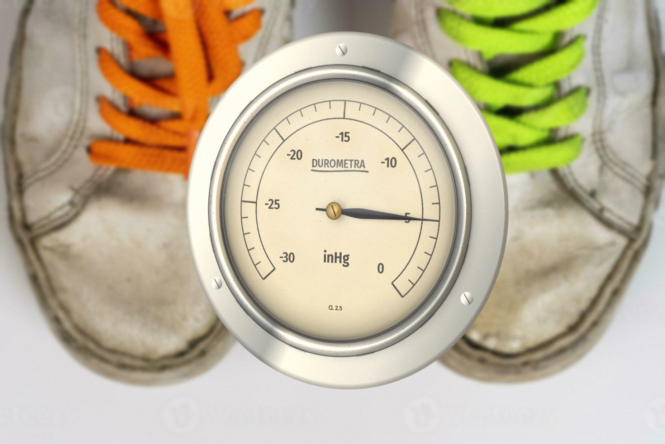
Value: -5 inHg
